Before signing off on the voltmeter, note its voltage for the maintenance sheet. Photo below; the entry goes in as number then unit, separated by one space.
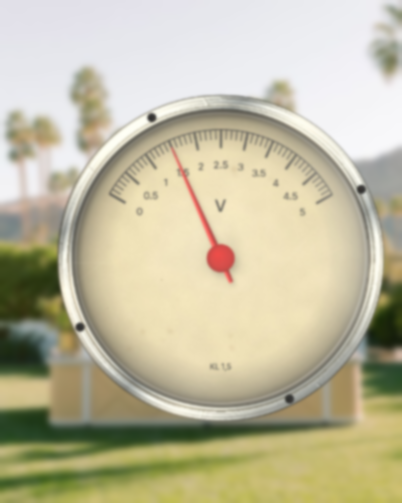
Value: 1.5 V
